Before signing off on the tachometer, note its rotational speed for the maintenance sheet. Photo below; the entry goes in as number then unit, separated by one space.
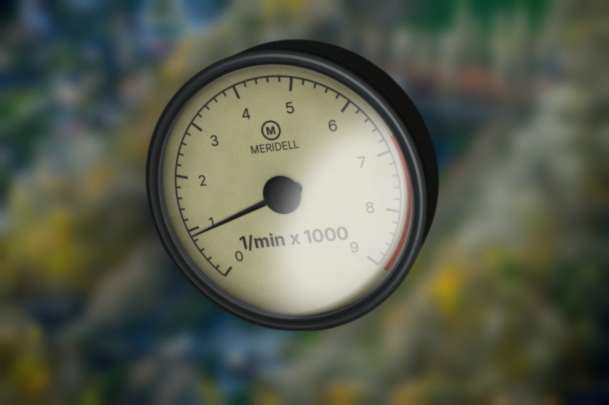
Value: 900 rpm
